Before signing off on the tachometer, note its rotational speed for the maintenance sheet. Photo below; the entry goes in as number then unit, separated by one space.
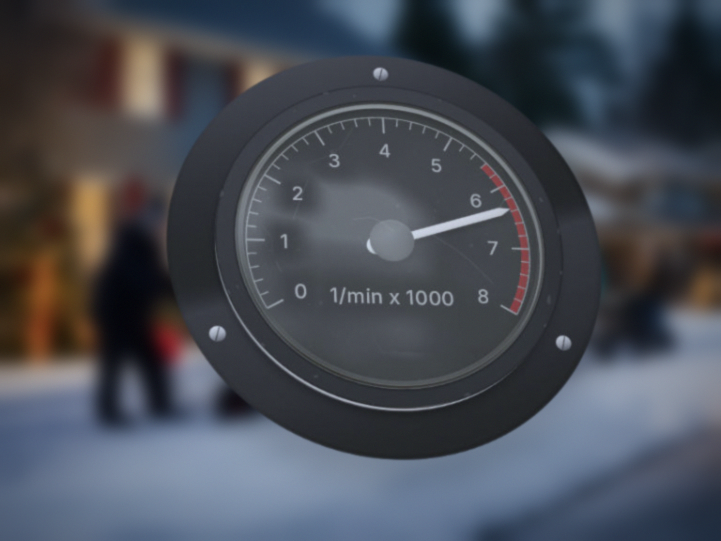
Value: 6400 rpm
